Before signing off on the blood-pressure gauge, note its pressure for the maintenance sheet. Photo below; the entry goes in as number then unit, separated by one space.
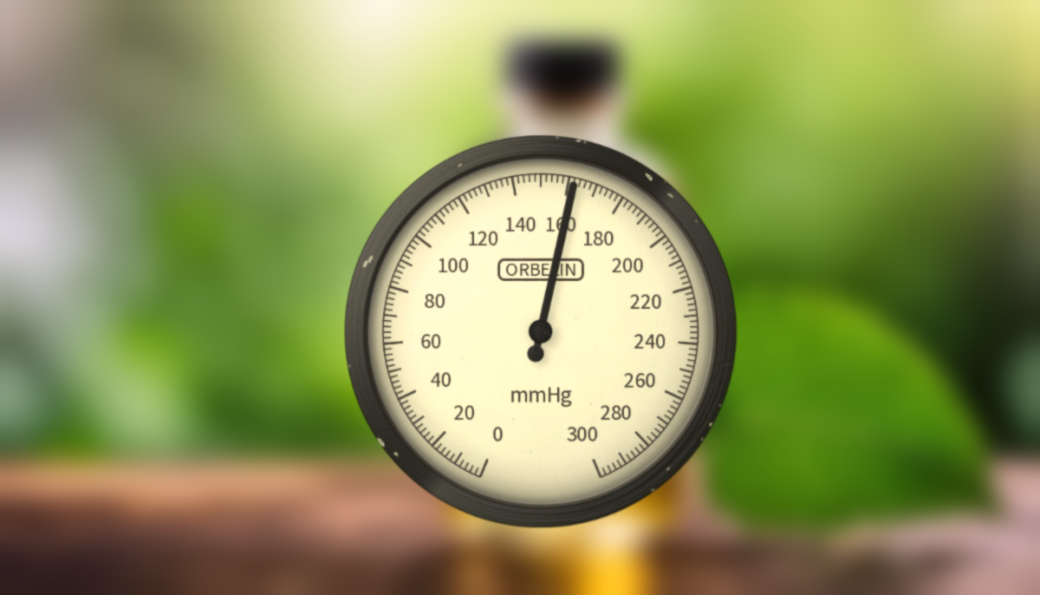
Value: 162 mmHg
